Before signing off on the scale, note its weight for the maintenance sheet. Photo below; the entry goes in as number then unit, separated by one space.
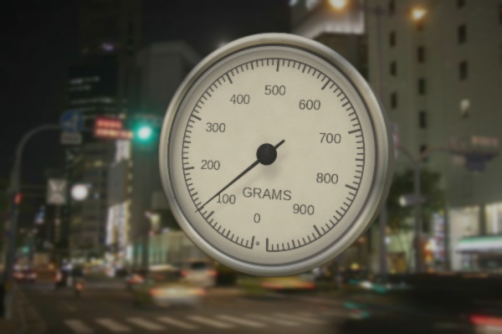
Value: 120 g
